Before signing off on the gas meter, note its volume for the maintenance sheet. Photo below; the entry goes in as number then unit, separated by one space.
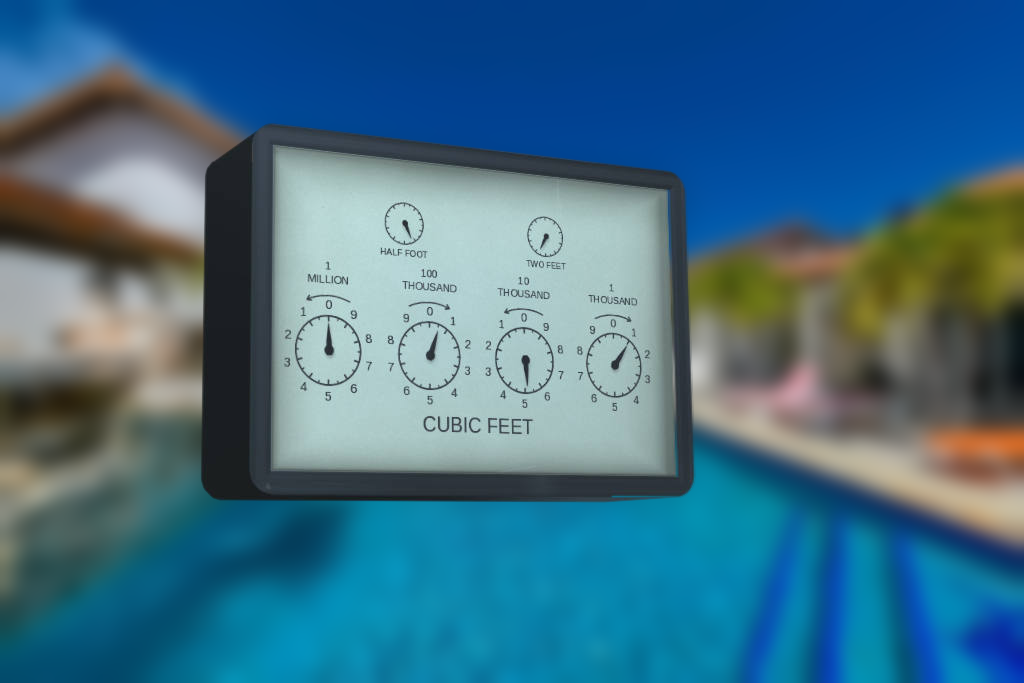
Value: 5100 ft³
